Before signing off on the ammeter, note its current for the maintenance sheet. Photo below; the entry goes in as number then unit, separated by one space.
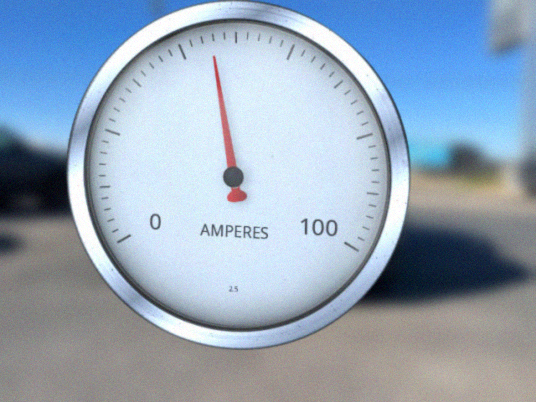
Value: 46 A
